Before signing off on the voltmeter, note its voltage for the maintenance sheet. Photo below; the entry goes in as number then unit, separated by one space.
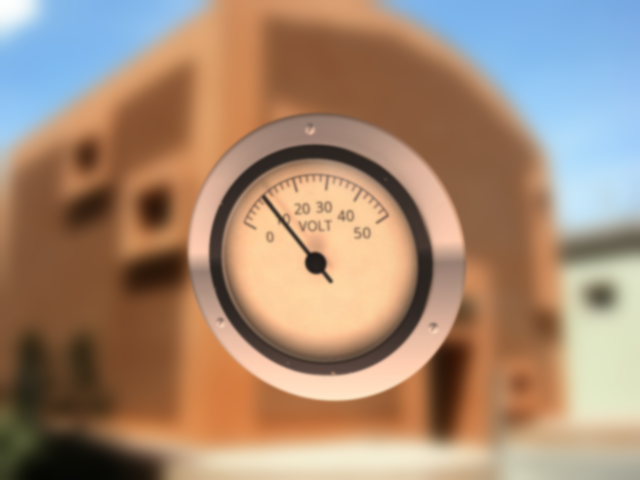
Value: 10 V
